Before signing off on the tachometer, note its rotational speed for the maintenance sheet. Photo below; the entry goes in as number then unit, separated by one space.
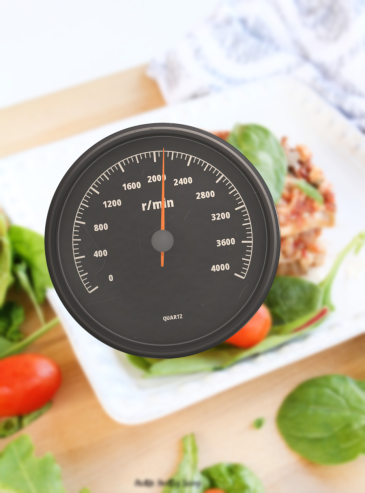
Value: 2100 rpm
